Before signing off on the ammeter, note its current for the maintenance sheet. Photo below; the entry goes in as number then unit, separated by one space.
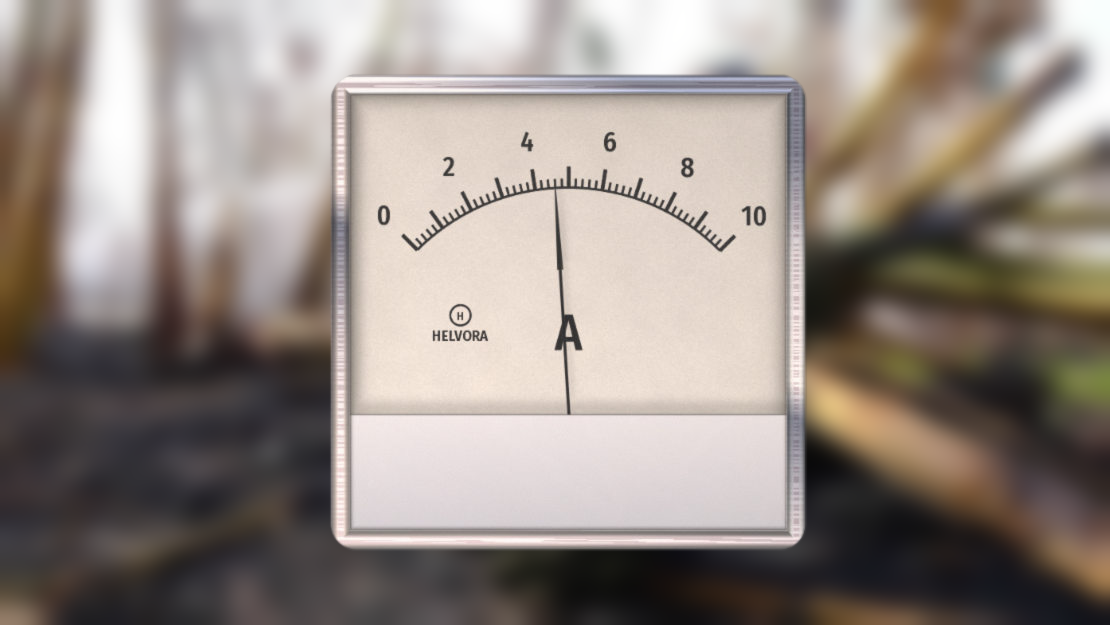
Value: 4.6 A
